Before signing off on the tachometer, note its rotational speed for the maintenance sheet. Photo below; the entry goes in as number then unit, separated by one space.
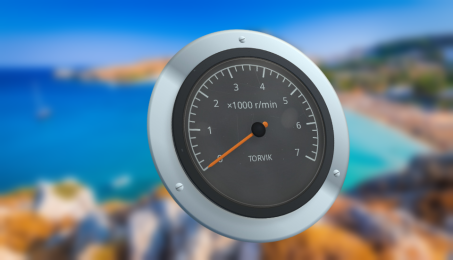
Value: 0 rpm
